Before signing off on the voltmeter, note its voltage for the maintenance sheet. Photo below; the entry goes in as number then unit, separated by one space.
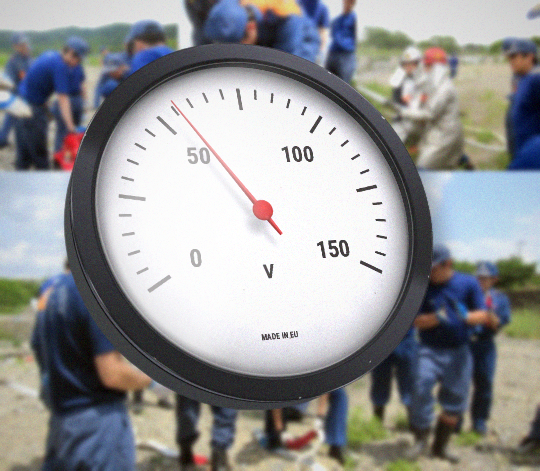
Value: 55 V
